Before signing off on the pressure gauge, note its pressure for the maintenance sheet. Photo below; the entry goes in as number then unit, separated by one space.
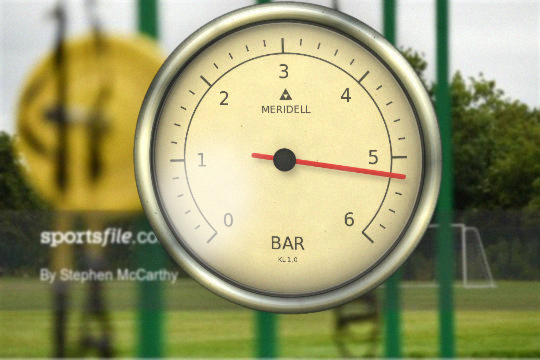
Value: 5.2 bar
